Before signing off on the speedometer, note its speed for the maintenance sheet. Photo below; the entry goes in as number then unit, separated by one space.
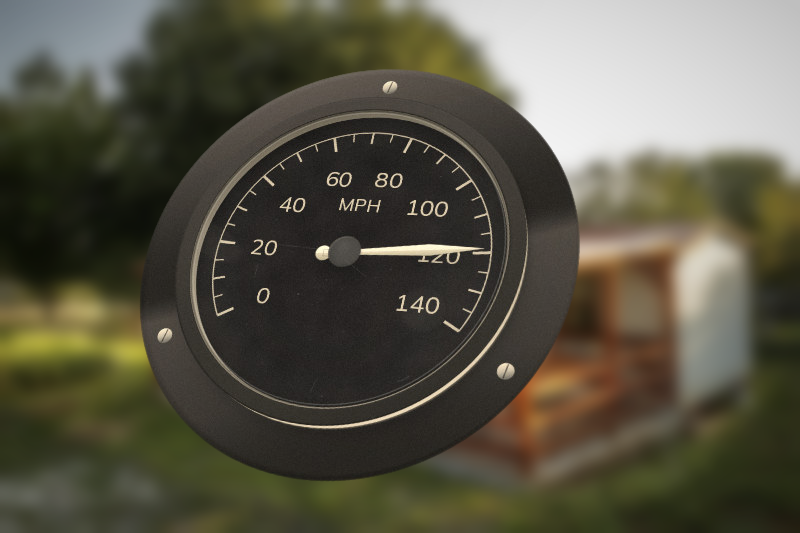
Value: 120 mph
